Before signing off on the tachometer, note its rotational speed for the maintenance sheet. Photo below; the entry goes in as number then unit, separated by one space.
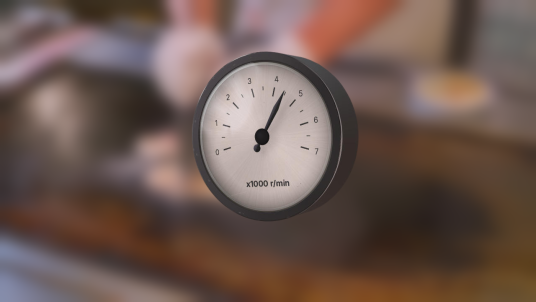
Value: 4500 rpm
